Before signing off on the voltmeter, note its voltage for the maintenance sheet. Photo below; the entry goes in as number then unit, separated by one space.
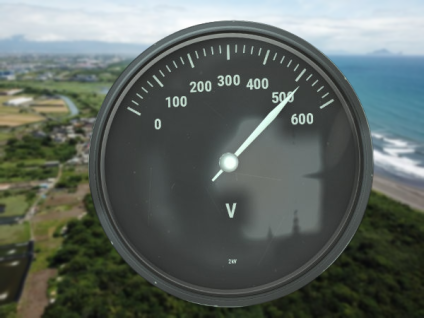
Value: 520 V
